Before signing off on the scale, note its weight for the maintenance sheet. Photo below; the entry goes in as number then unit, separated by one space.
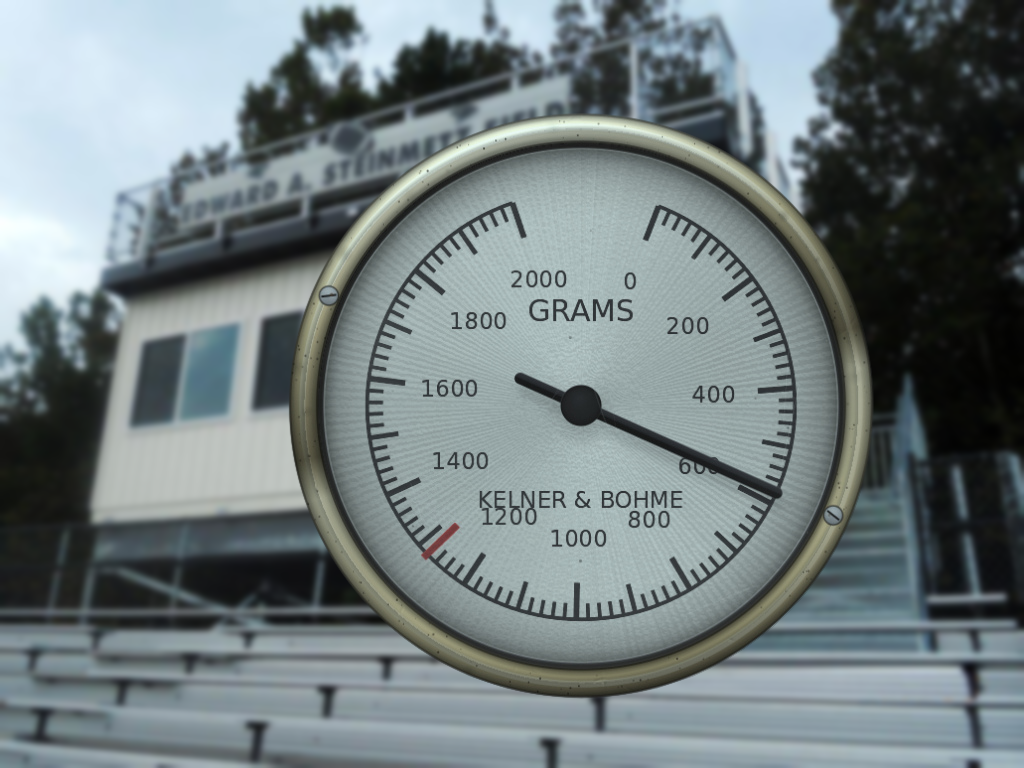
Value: 580 g
